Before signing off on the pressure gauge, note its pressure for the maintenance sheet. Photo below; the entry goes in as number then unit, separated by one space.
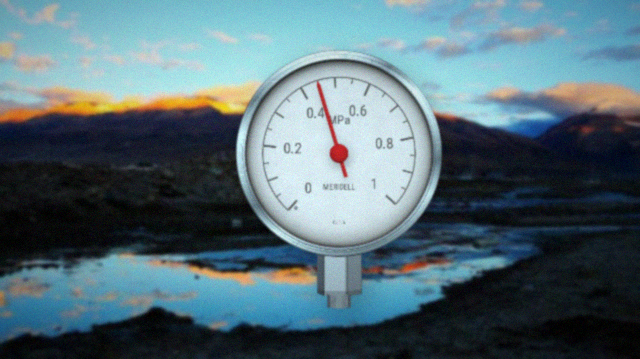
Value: 0.45 MPa
